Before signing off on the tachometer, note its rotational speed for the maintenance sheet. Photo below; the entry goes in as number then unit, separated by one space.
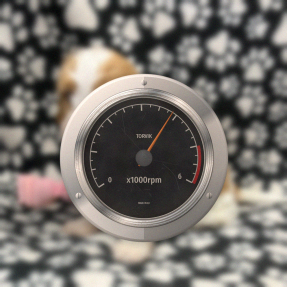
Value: 3875 rpm
